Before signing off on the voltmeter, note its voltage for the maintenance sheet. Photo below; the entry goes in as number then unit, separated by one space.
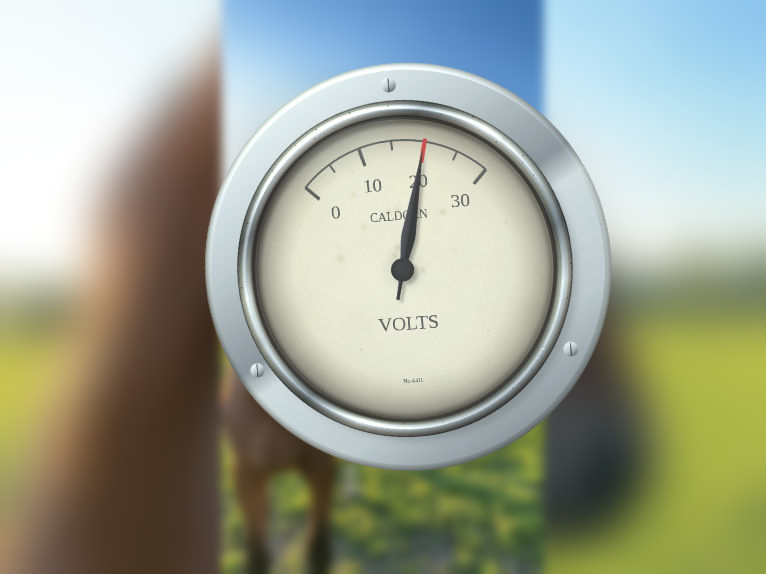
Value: 20 V
